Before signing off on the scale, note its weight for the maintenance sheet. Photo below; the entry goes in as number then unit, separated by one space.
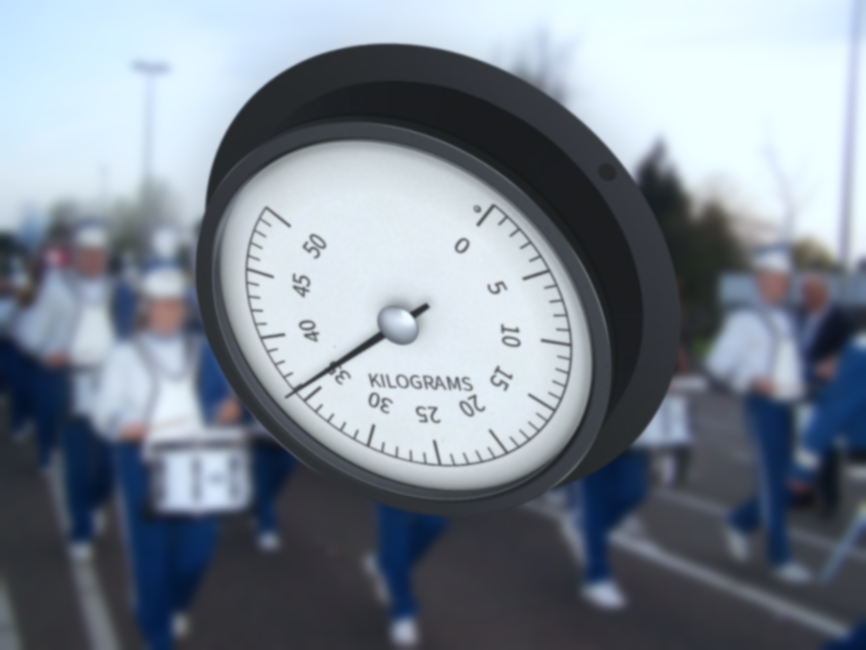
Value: 36 kg
